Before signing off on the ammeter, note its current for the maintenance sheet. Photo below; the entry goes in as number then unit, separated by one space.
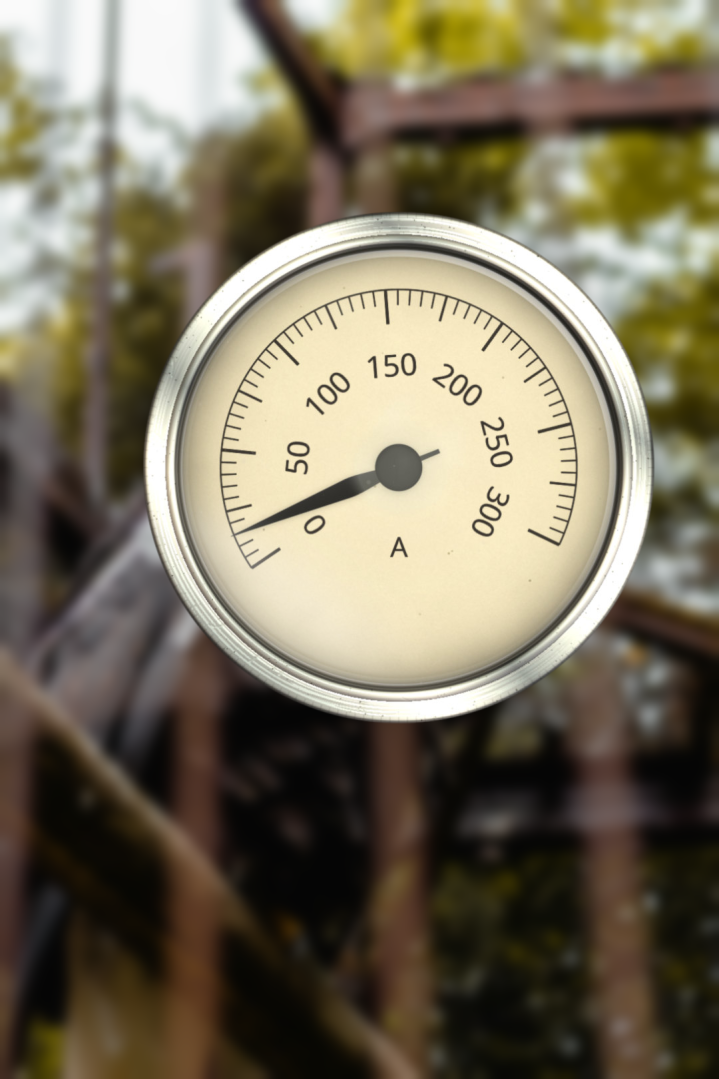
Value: 15 A
